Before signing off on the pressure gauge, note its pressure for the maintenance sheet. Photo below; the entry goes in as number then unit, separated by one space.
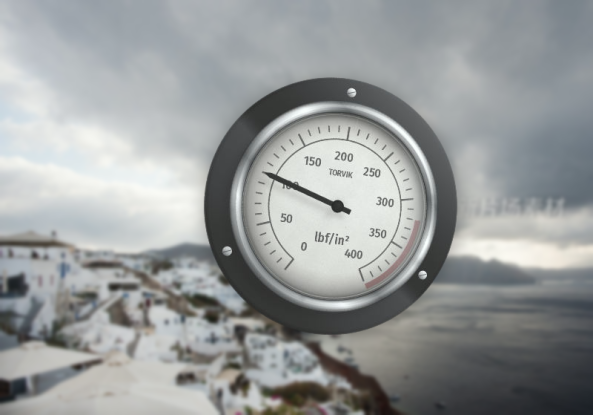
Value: 100 psi
